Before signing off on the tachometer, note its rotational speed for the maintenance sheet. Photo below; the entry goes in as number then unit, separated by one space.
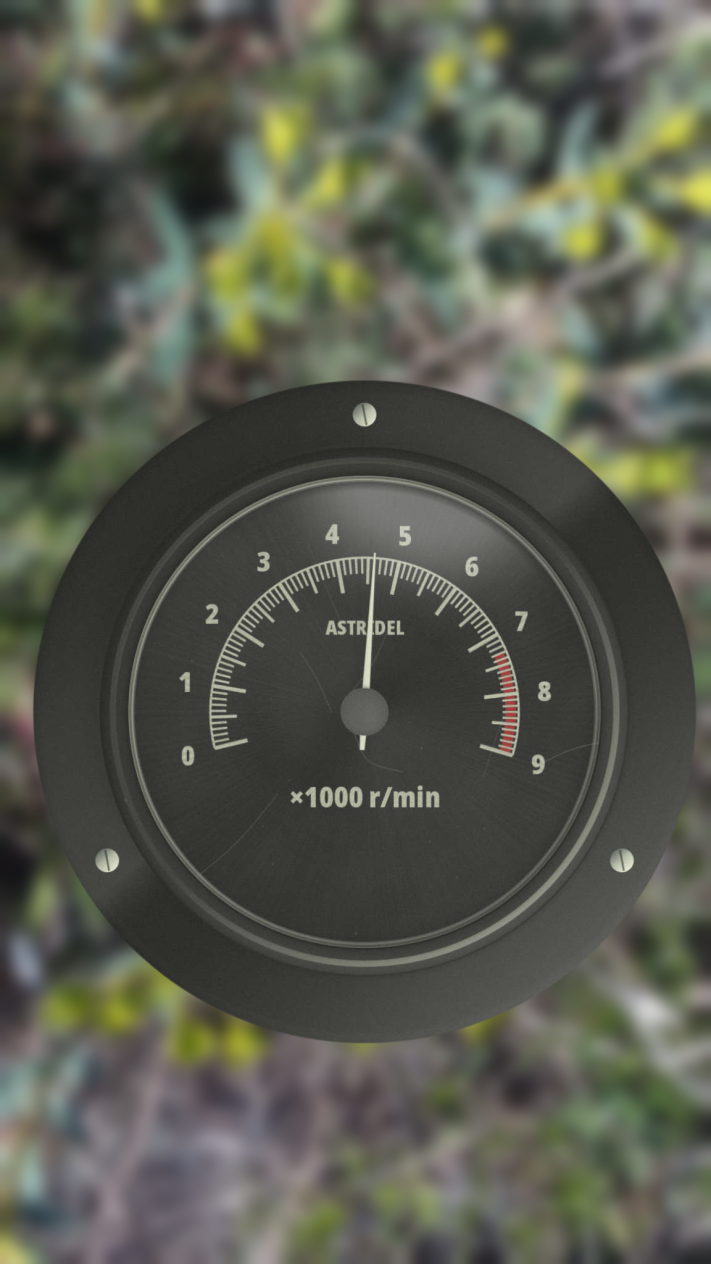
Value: 4600 rpm
